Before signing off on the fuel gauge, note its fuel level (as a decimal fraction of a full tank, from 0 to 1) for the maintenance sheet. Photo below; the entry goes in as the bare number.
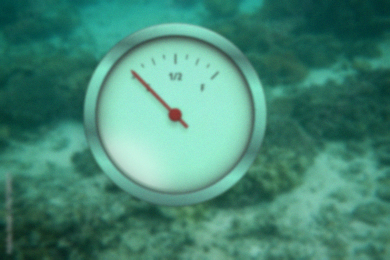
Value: 0
